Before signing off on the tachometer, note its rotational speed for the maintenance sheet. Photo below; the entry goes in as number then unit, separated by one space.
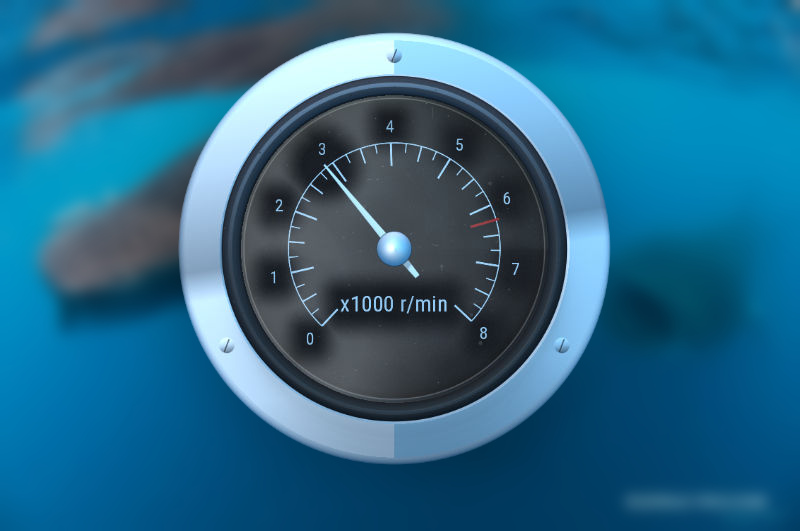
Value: 2875 rpm
